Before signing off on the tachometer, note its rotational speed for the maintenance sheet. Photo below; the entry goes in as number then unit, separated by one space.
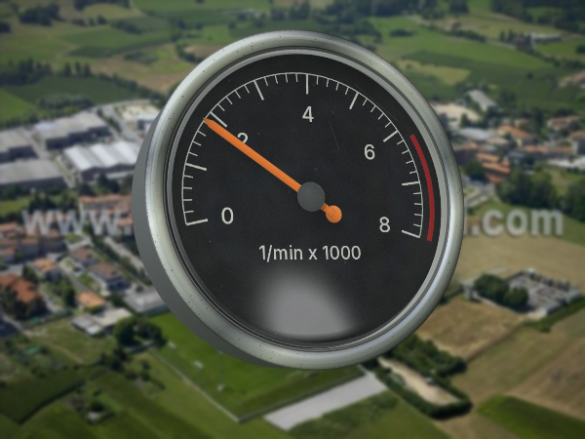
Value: 1800 rpm
